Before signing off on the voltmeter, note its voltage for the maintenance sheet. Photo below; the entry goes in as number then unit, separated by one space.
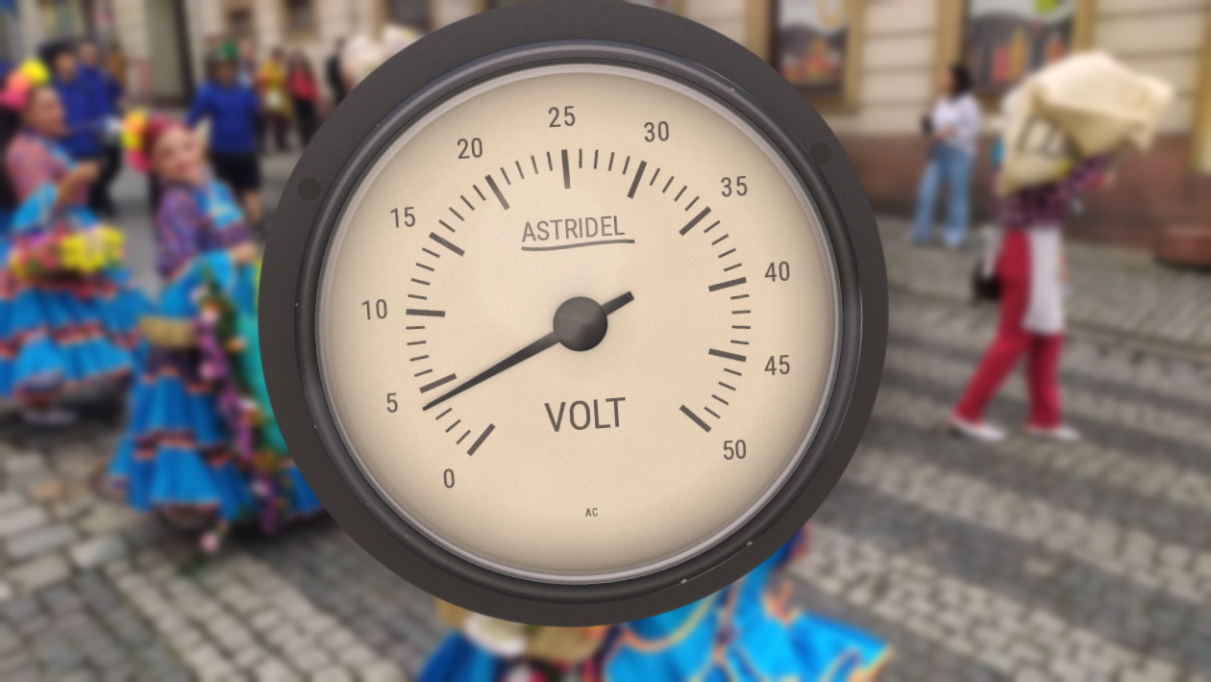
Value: 4 V
